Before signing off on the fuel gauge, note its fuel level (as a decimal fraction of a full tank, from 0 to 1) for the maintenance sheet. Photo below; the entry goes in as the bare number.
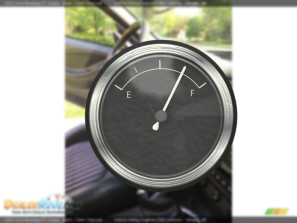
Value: 0.75
